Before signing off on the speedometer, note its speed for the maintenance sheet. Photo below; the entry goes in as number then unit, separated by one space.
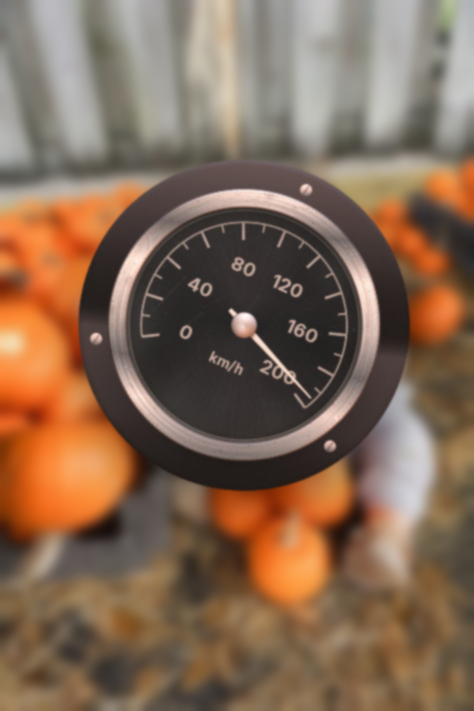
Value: 195 km/h
